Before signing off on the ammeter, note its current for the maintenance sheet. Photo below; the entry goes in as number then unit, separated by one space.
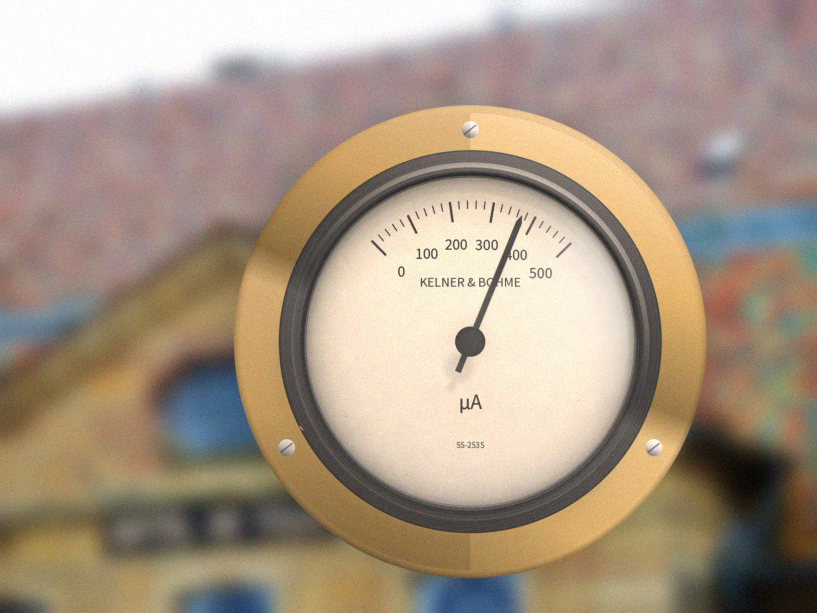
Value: 370 µA
